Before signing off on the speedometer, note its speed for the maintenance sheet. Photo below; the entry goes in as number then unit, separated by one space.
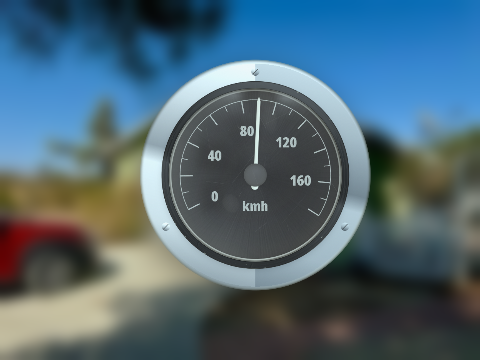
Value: 90 km/h
